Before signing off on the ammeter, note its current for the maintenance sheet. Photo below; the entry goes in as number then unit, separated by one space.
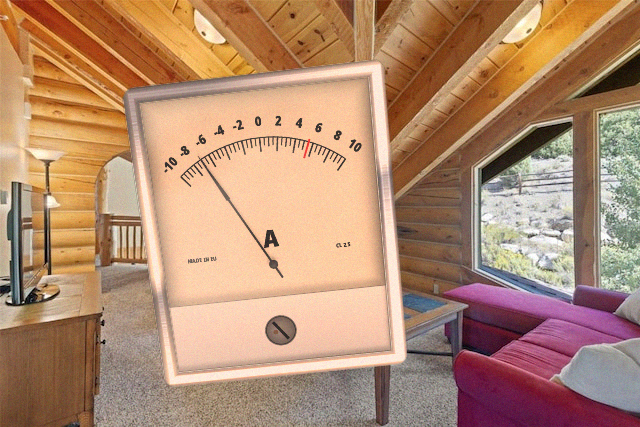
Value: -7 A
